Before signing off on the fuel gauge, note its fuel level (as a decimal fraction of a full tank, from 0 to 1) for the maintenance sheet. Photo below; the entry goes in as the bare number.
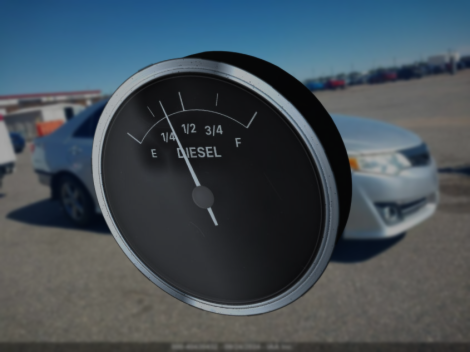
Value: 0.375
